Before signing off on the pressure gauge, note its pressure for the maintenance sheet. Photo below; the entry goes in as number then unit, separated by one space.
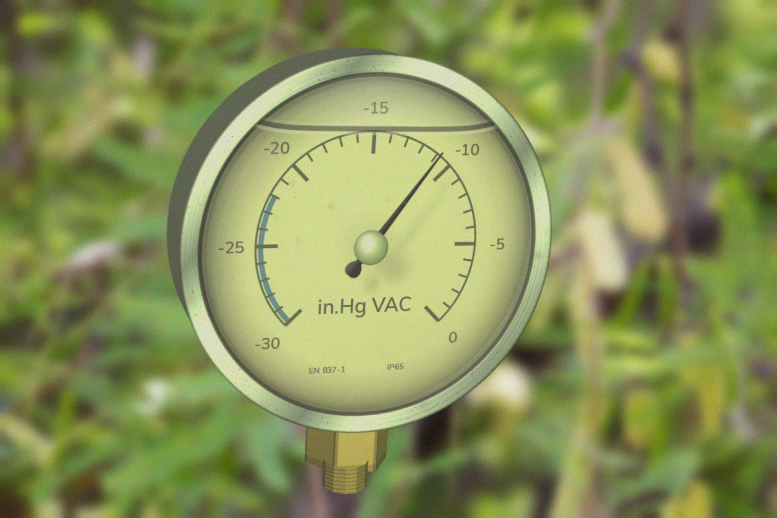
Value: -11 inHg
